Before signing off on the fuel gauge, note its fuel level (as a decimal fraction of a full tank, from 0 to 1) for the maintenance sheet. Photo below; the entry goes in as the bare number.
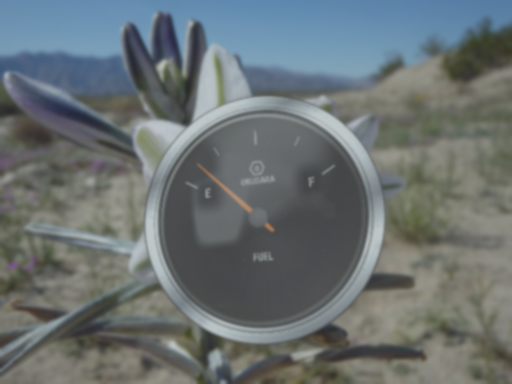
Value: 0.125
